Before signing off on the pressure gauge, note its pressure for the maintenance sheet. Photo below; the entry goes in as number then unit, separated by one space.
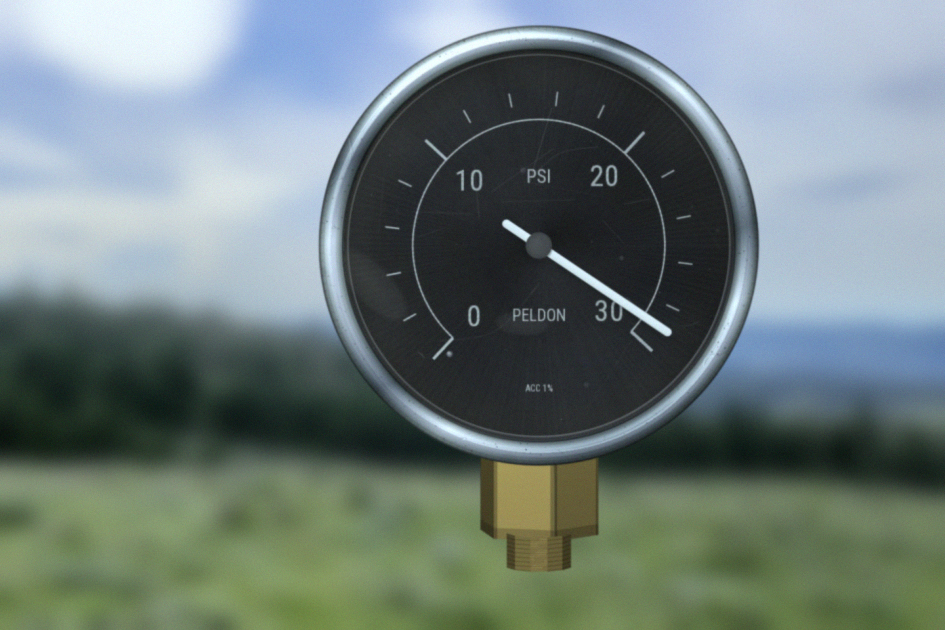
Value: 29 psi
